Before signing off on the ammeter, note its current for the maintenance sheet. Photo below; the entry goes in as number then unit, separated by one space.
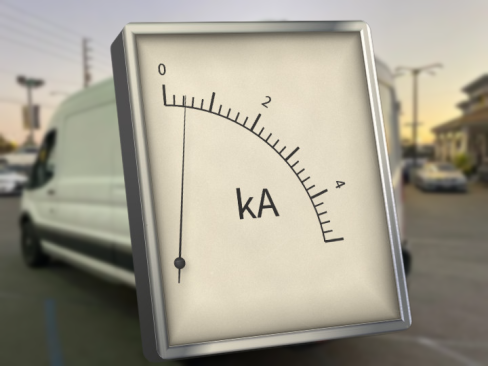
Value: 0.4 kA
